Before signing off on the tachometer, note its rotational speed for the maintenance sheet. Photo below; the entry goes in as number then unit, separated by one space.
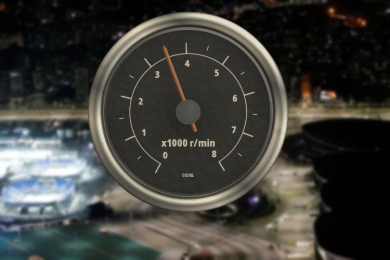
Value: 3500 rpm
